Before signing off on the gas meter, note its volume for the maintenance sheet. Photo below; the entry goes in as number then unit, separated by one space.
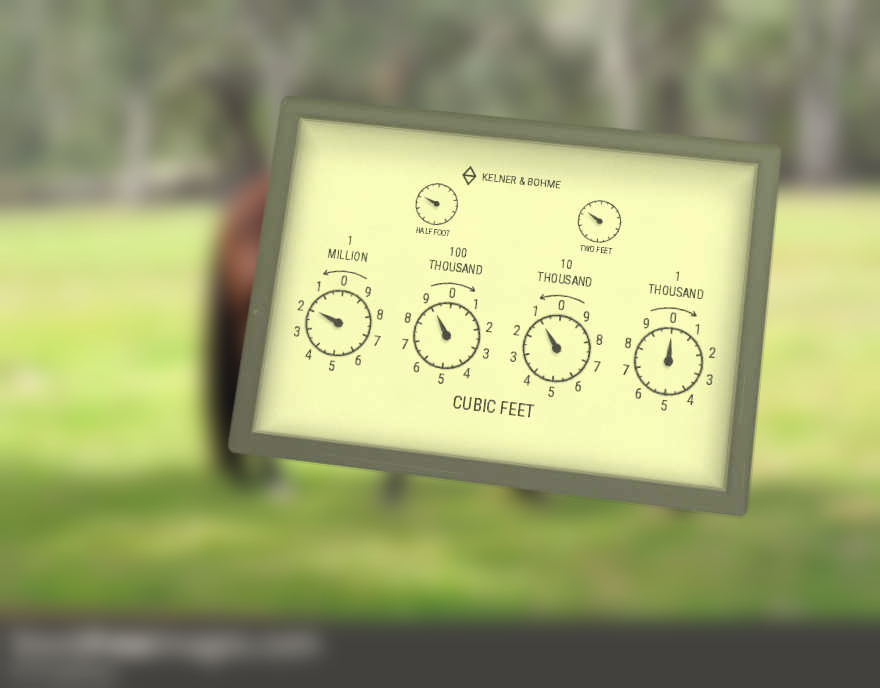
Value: 191000 ft³
